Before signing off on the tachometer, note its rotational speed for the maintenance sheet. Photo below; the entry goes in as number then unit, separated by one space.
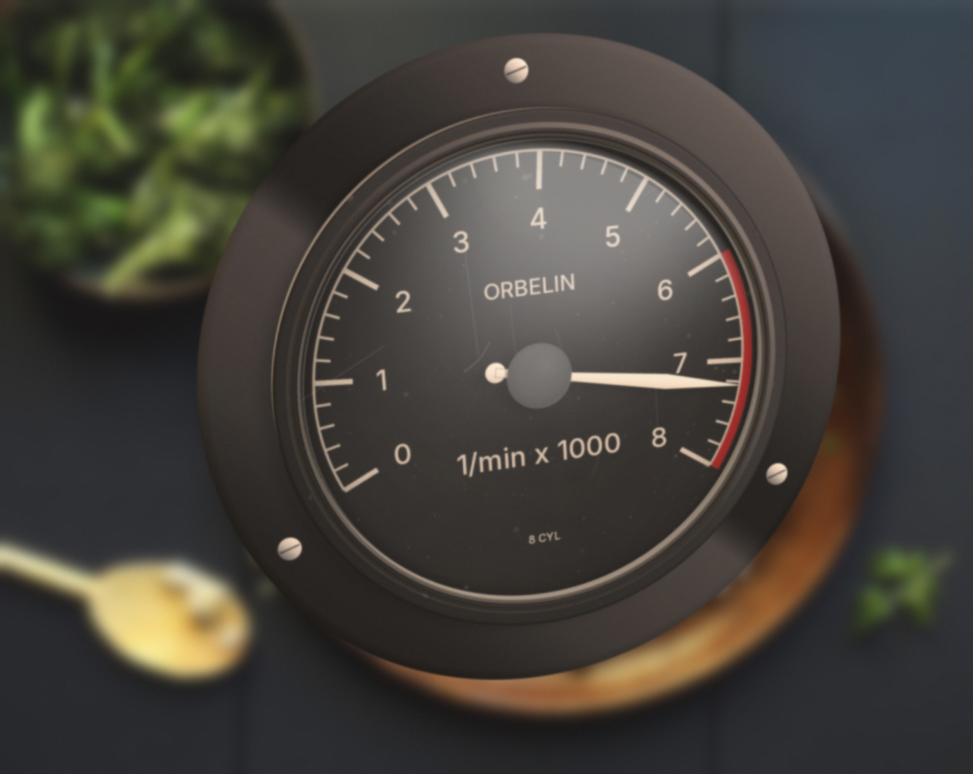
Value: 7200 rpm
